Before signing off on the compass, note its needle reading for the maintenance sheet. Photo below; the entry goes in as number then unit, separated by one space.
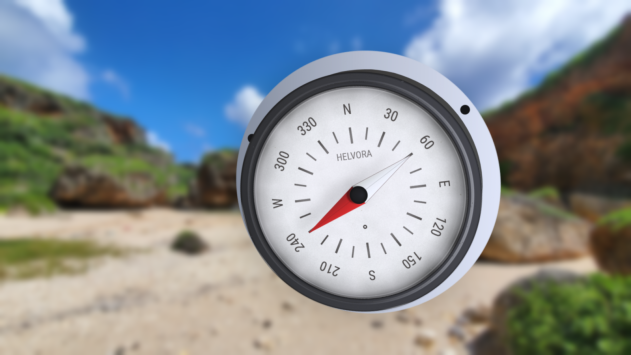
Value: 240 °
